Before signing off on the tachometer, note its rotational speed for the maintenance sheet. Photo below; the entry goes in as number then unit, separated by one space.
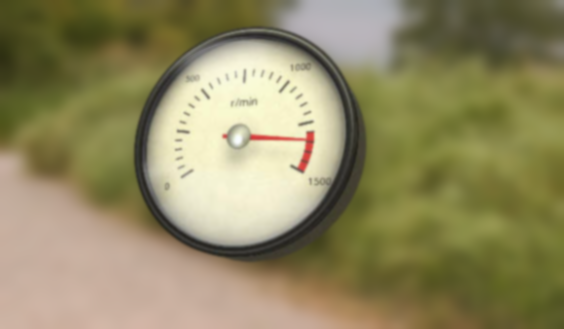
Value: 1350 rpm
